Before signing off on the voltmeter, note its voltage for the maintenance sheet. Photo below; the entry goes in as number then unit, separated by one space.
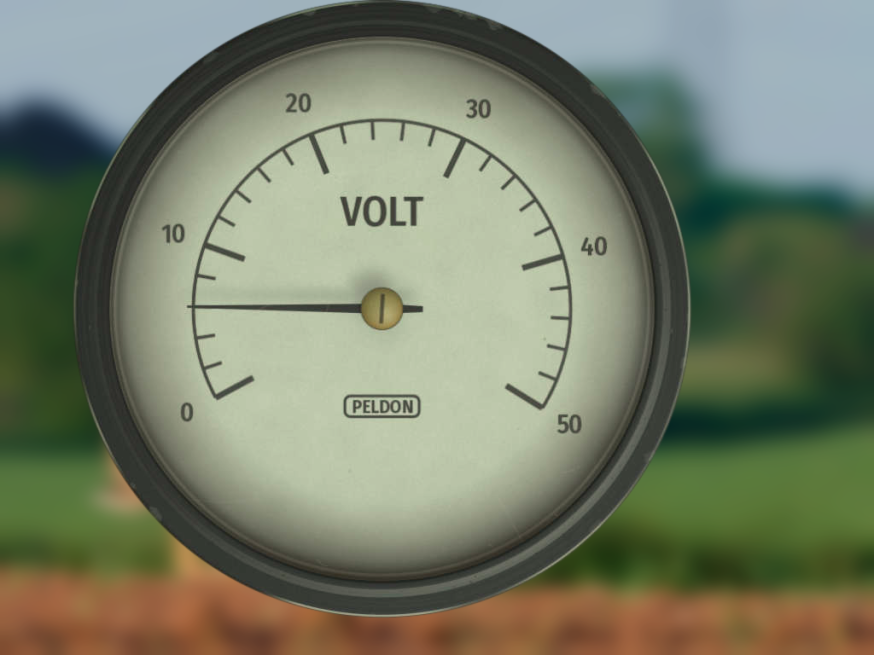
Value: 6 V
